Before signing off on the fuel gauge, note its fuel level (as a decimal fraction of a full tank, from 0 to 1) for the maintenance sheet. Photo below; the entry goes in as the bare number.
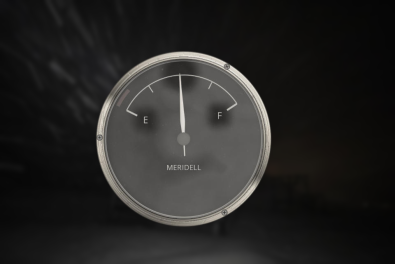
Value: 0.5
